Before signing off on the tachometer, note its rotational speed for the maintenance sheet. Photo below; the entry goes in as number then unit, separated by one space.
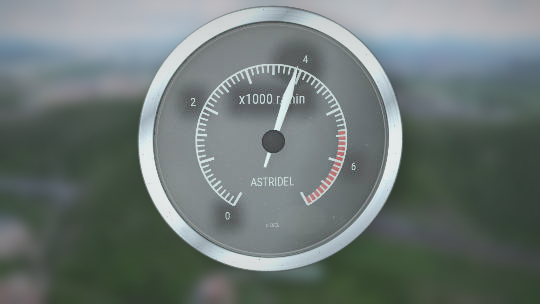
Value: 3900 rpm
